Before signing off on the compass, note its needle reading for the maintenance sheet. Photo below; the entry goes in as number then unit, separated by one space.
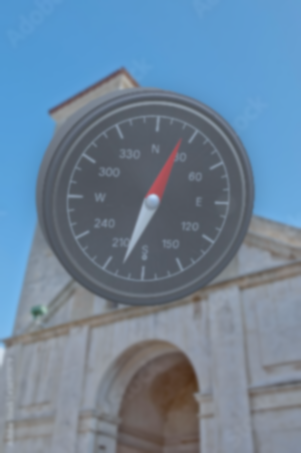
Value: 20 °
